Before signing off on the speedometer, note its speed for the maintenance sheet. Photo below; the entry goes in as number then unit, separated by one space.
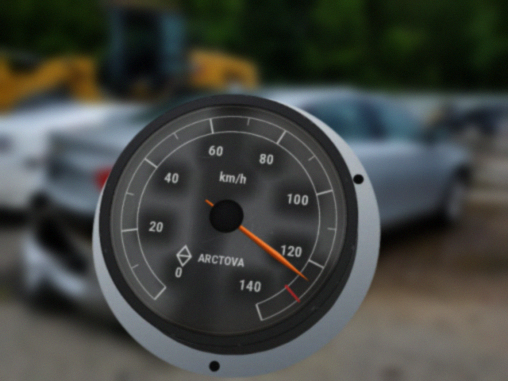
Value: 125 km/h
